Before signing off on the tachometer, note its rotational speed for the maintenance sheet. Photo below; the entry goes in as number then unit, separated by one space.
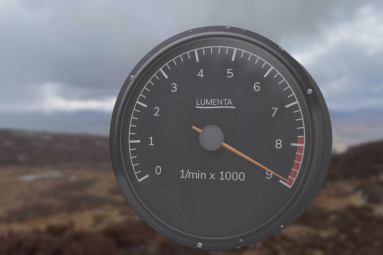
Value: 8900 rpm
